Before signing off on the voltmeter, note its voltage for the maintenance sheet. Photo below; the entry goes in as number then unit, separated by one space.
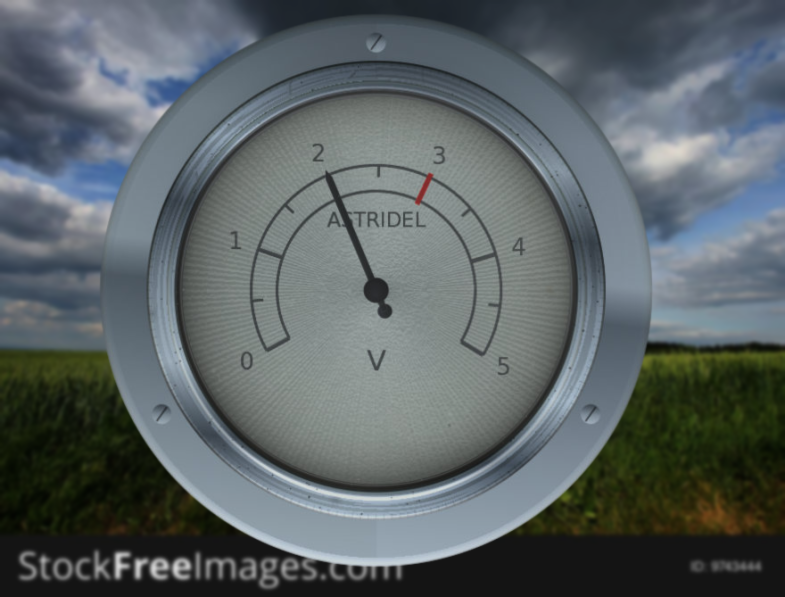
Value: 2 V
